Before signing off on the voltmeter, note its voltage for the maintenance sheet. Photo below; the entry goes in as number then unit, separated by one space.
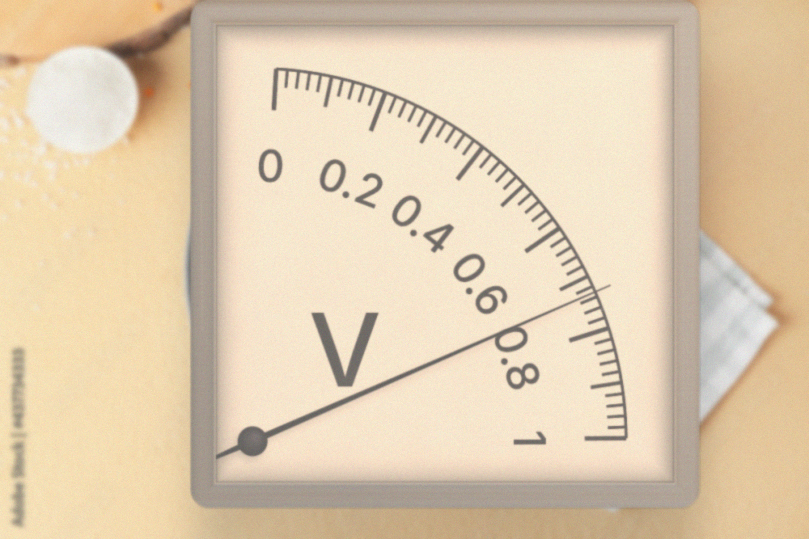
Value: 0.73 V
